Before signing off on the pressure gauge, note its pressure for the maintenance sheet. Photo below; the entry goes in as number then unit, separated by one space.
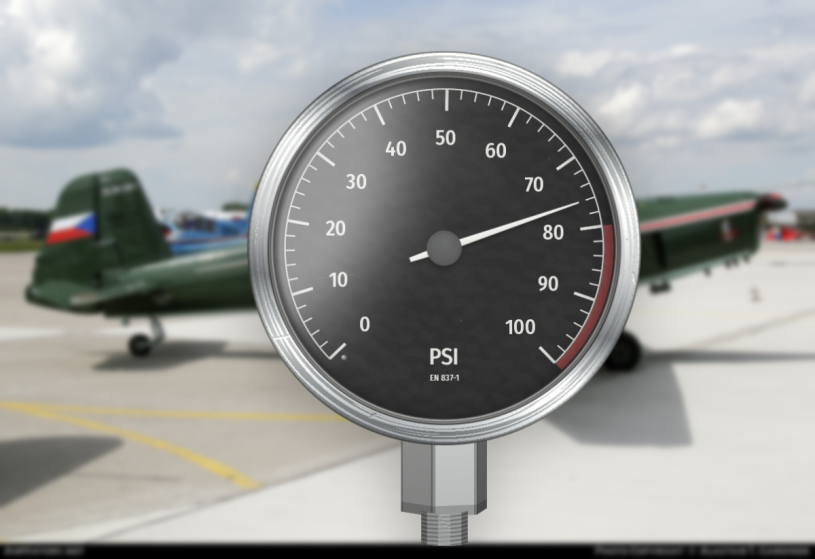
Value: 76 psi
